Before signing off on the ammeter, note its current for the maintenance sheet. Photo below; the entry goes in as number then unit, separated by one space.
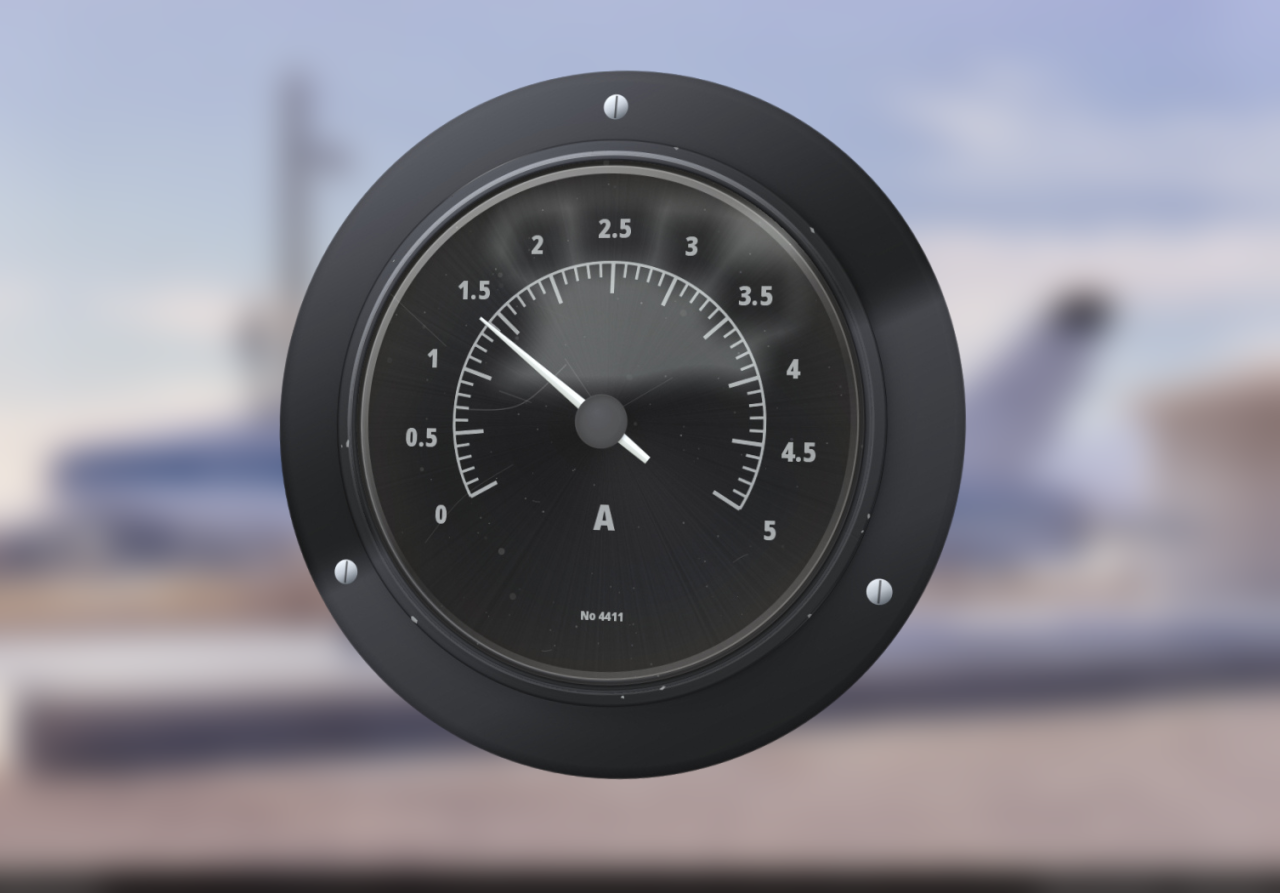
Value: 1.4 A
